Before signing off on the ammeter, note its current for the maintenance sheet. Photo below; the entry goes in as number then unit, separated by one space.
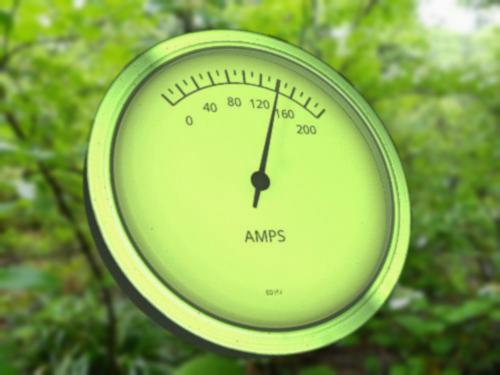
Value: 140 A
